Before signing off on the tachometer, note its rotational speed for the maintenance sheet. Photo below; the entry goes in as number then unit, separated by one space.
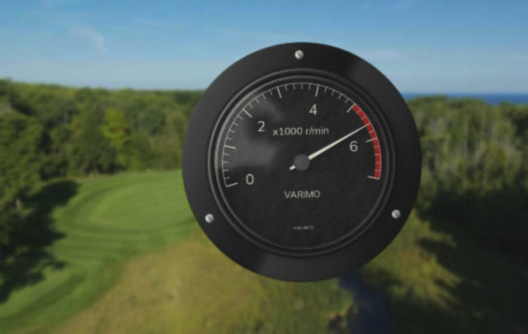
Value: 5600 rpm
